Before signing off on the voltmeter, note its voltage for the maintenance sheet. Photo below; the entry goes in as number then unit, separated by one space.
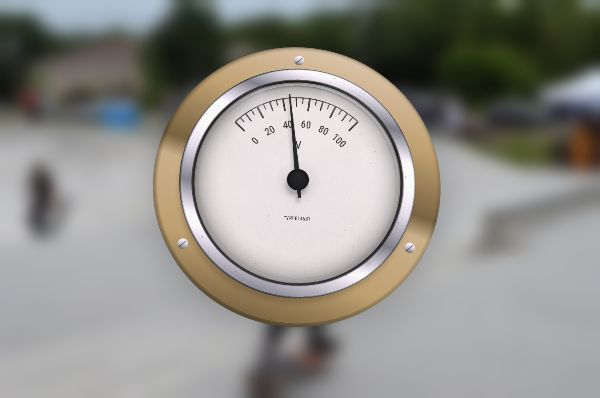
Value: 45 V
